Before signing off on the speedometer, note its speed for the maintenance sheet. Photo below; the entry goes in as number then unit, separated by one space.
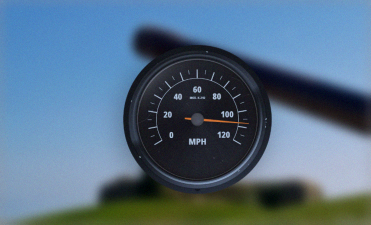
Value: 107.5 mph
